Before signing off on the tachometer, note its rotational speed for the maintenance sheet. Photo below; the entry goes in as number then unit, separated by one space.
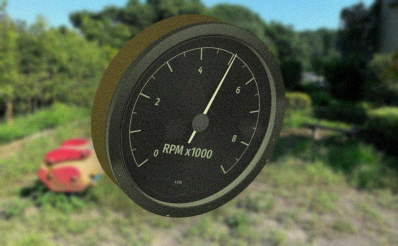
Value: 5000 rpm
